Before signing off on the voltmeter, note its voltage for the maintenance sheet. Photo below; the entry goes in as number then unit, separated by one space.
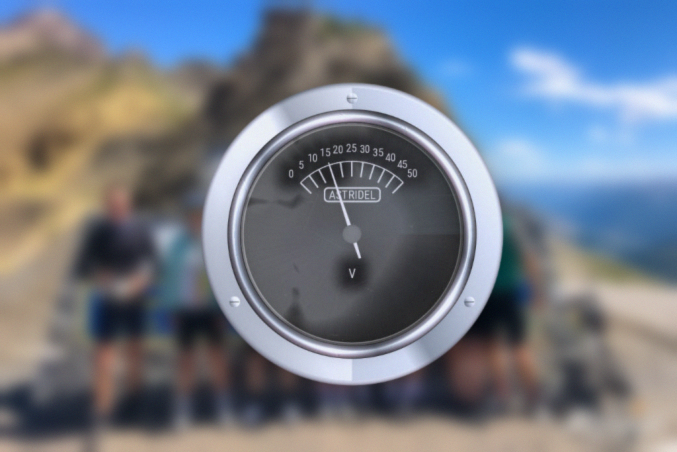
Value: 15 V
